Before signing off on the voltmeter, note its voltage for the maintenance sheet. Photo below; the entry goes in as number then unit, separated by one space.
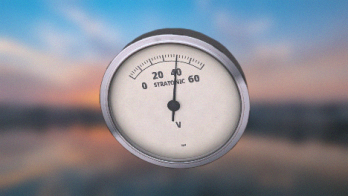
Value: 40 V
